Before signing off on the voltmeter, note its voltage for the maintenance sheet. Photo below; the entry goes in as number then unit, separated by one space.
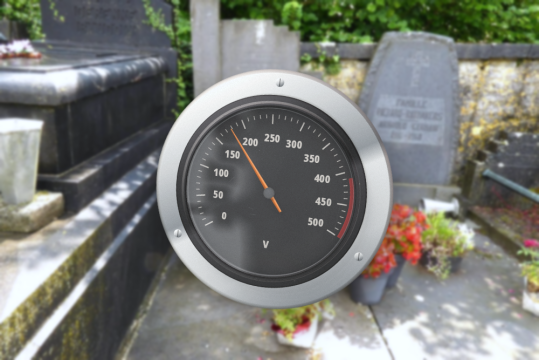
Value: 180 V
